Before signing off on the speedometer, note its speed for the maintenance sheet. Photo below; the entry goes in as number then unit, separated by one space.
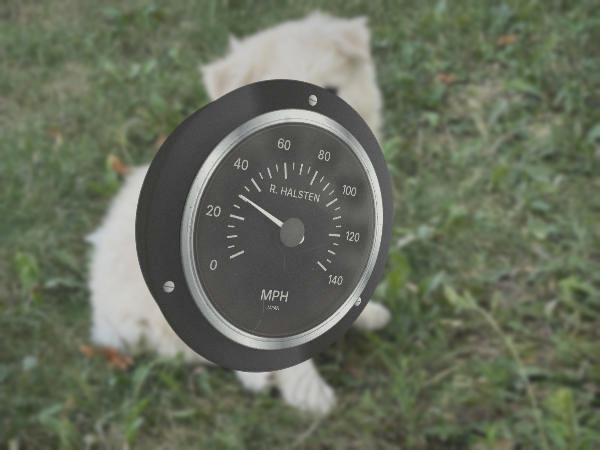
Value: 30 mph
